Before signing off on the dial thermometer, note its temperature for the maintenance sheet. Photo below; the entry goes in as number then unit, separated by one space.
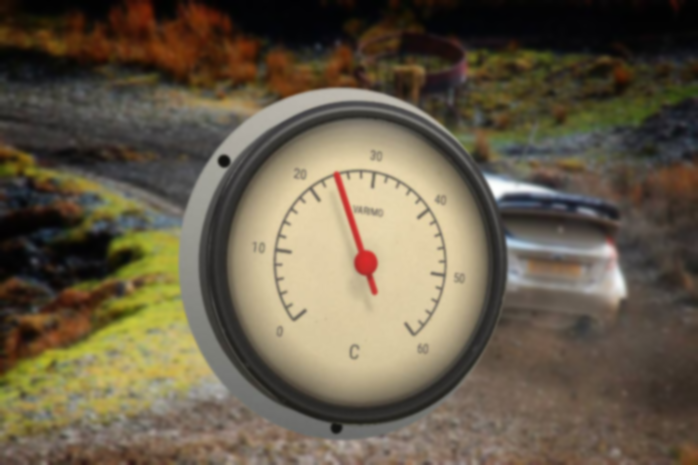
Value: 24 °C
